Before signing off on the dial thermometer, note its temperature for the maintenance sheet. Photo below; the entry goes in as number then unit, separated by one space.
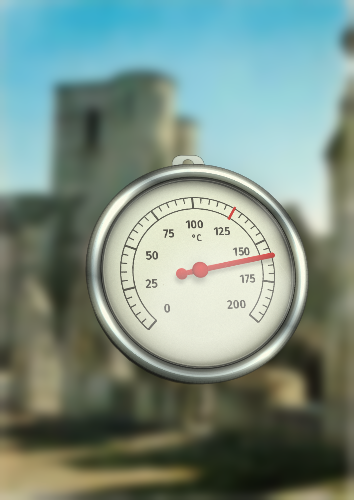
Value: 160 °C
